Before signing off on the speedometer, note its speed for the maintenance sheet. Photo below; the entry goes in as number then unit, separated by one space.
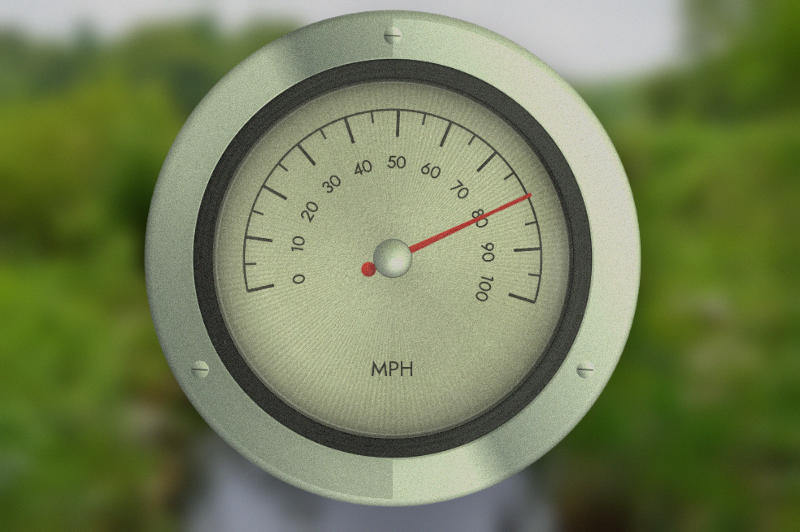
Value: 80 mph
